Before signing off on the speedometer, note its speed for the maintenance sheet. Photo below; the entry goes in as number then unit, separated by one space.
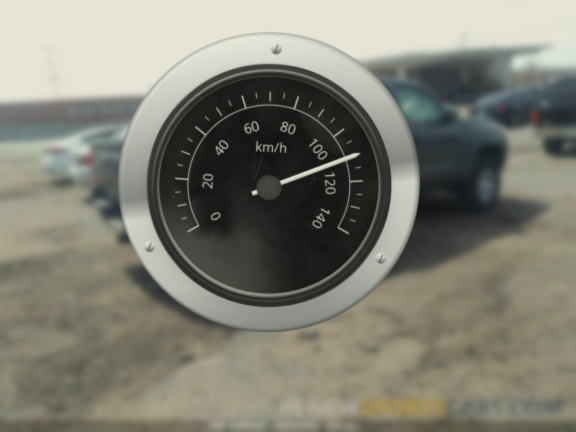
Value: 110 km/h
